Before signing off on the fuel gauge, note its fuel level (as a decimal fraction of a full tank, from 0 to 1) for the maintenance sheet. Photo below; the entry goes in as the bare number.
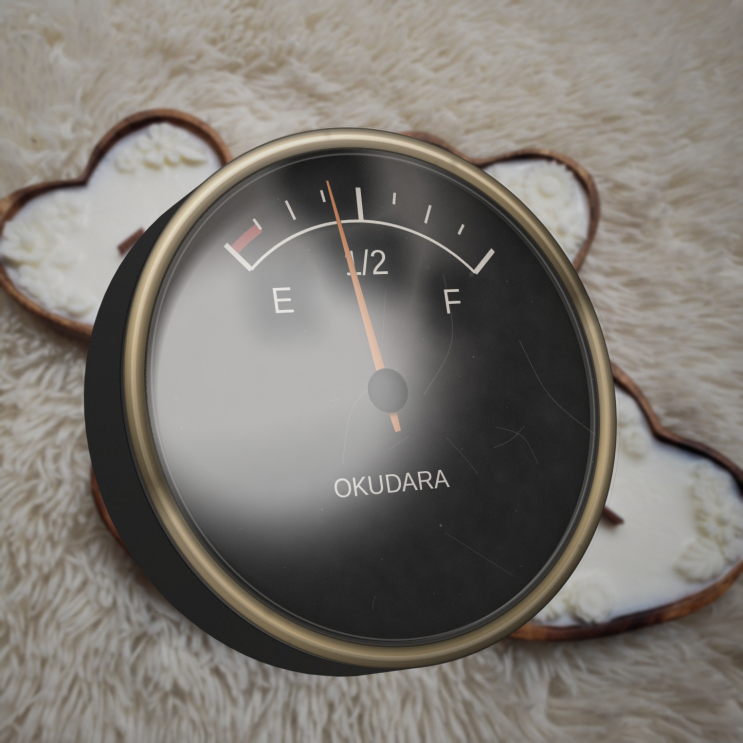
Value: 0.375
